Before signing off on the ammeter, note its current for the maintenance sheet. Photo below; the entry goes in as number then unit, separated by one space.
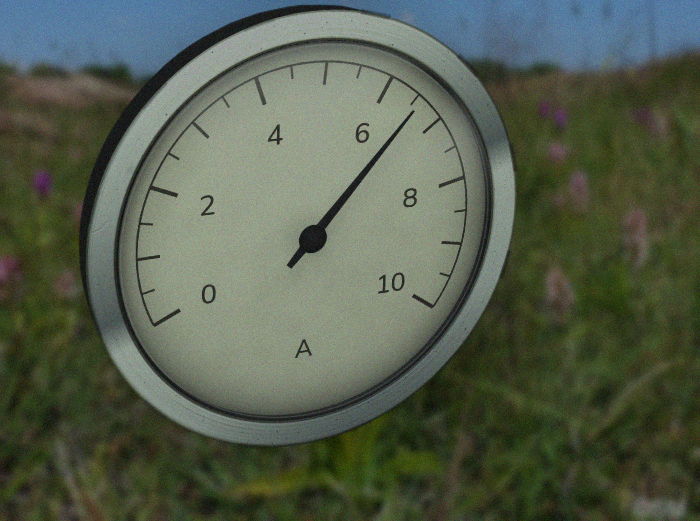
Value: 6.5 A
